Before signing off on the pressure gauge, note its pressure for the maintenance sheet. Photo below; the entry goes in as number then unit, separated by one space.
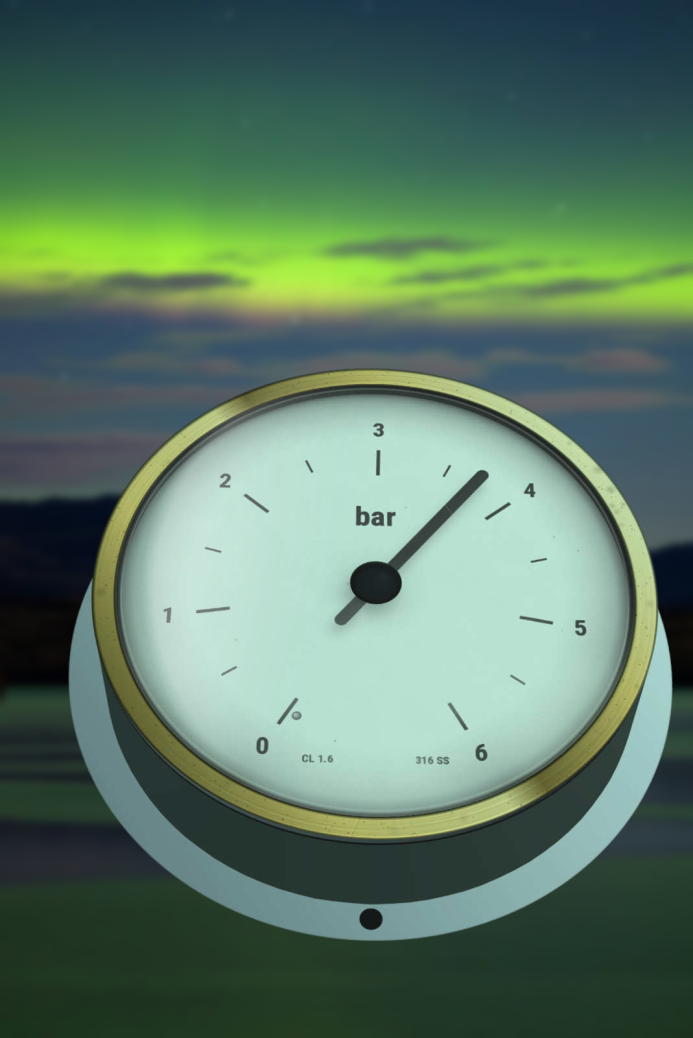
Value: 3.75 bar
